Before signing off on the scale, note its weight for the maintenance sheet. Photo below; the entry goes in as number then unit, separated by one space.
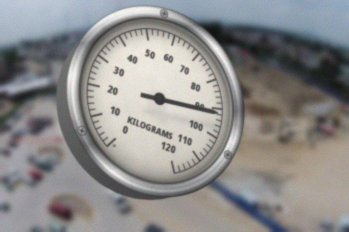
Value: 92 kg
